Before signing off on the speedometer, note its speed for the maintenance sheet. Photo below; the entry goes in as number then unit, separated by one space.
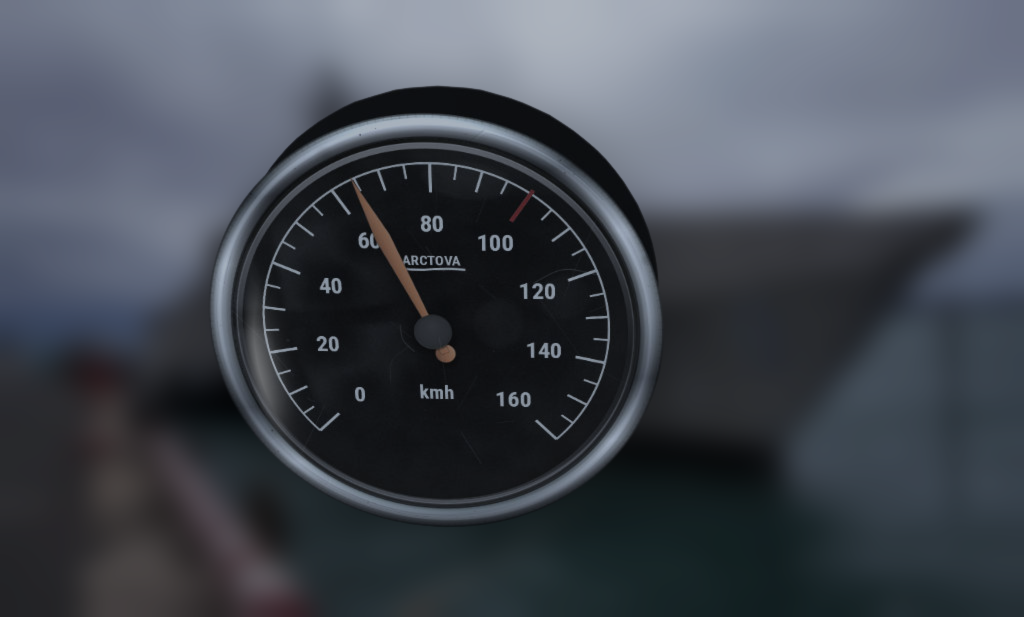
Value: 65 km/h
